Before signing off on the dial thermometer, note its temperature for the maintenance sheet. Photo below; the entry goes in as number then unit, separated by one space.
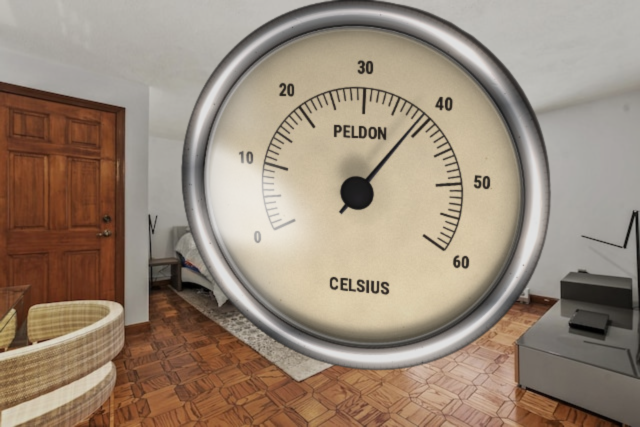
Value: 39 °C
